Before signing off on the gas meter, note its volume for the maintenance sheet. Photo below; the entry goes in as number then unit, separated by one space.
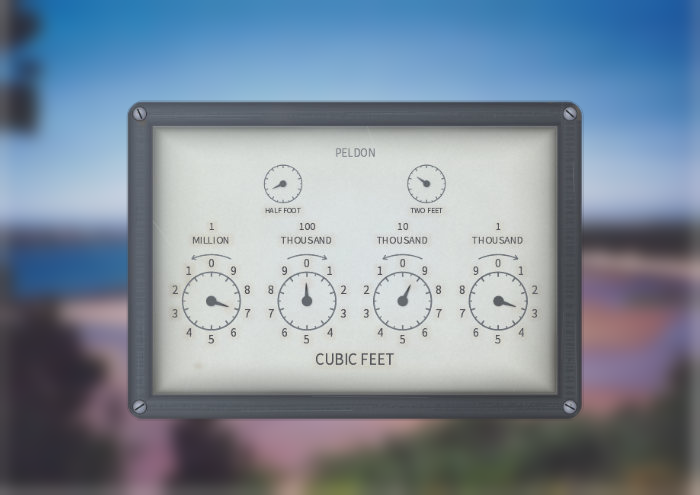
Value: 699300 ft³
